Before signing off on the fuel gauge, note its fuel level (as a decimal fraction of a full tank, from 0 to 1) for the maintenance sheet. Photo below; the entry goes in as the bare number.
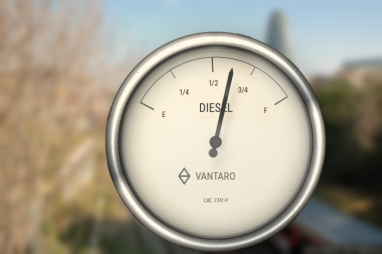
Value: 0.625
